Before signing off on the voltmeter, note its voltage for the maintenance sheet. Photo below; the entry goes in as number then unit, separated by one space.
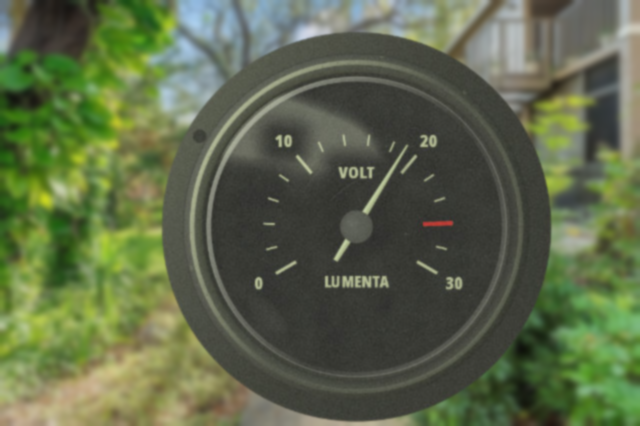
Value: 19 V
